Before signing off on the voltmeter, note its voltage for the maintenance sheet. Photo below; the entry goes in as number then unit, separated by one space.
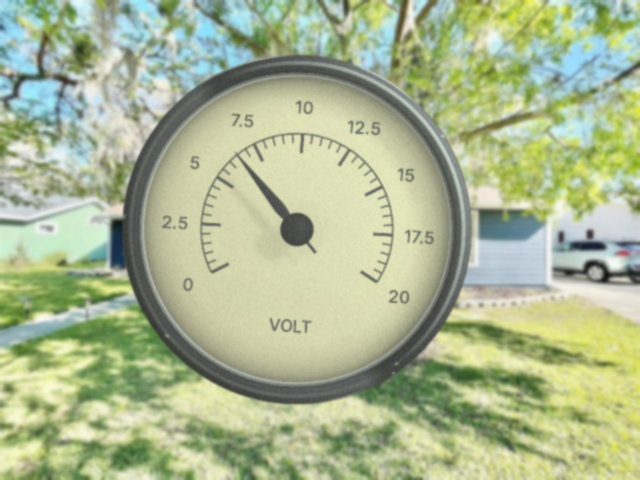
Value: 6.5 V
